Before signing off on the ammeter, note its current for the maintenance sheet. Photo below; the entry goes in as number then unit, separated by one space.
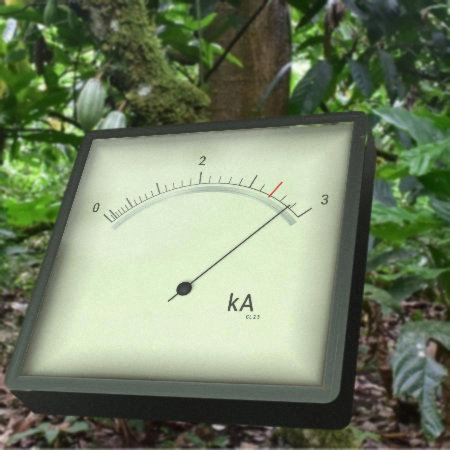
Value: 2.9 kA
